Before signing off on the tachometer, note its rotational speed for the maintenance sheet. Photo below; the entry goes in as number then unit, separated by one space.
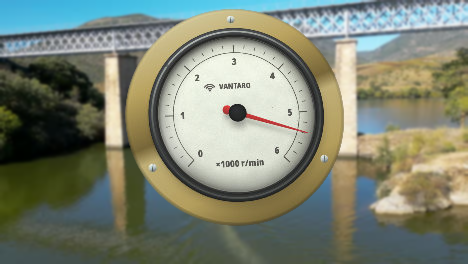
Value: 5400 rpm
